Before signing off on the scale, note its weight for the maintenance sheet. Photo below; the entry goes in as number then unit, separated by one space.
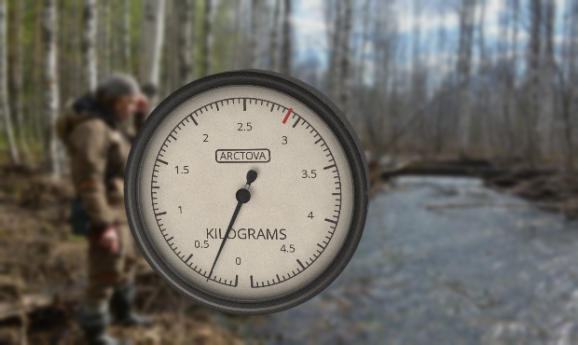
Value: 0.25 kg
